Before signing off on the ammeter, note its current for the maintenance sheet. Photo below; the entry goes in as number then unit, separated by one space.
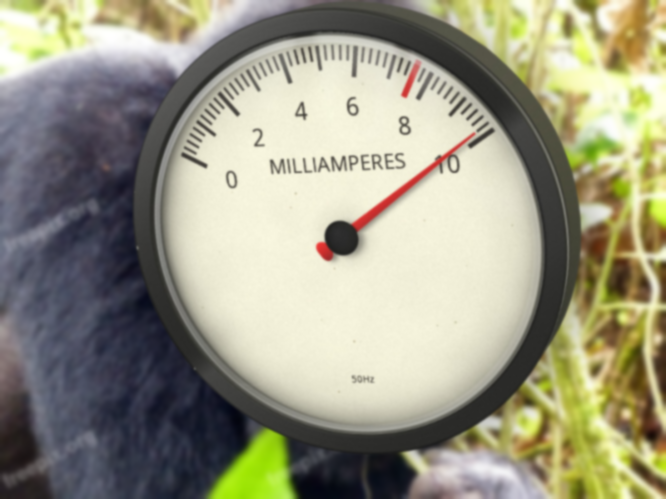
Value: 9.8 mA
